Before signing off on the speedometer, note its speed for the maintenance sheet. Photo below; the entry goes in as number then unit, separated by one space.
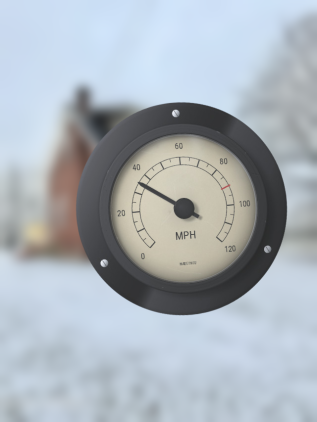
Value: 35 mph
